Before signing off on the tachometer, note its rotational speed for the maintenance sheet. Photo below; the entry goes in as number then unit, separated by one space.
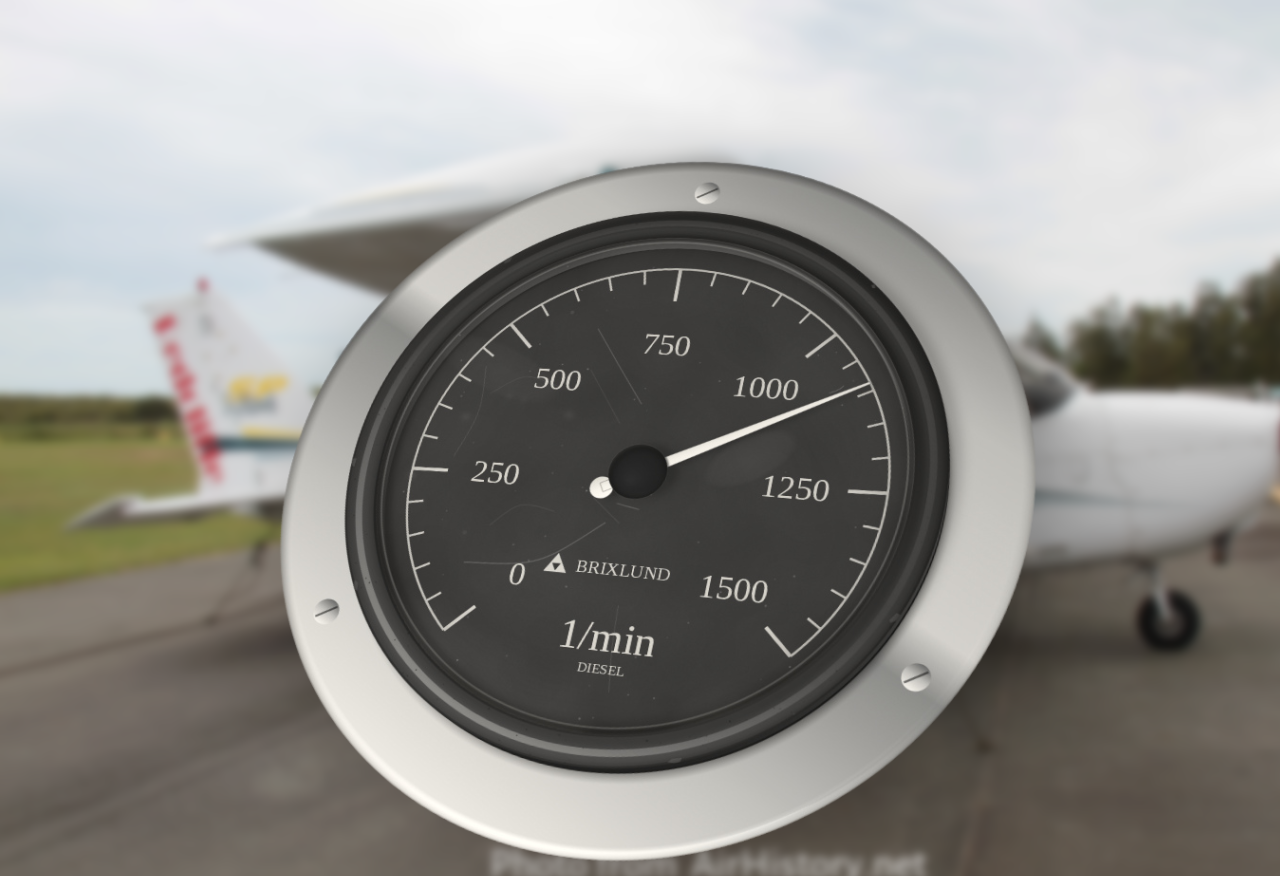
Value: 1100 rpm
